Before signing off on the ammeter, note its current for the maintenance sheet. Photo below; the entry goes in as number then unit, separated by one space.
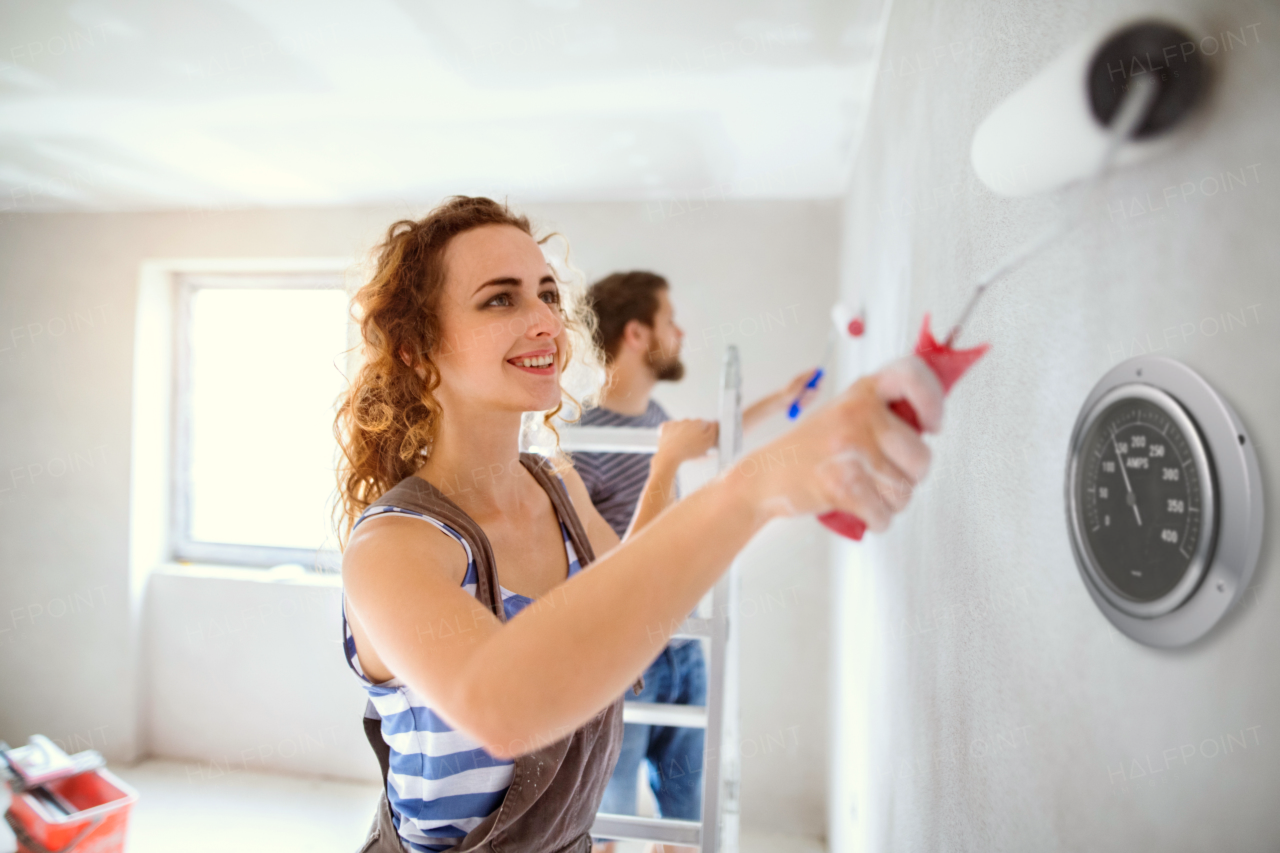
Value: 150 A
